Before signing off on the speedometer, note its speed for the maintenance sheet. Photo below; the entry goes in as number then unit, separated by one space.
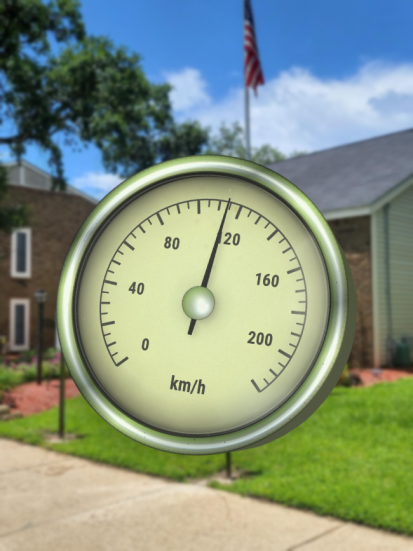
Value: 115 km/h
